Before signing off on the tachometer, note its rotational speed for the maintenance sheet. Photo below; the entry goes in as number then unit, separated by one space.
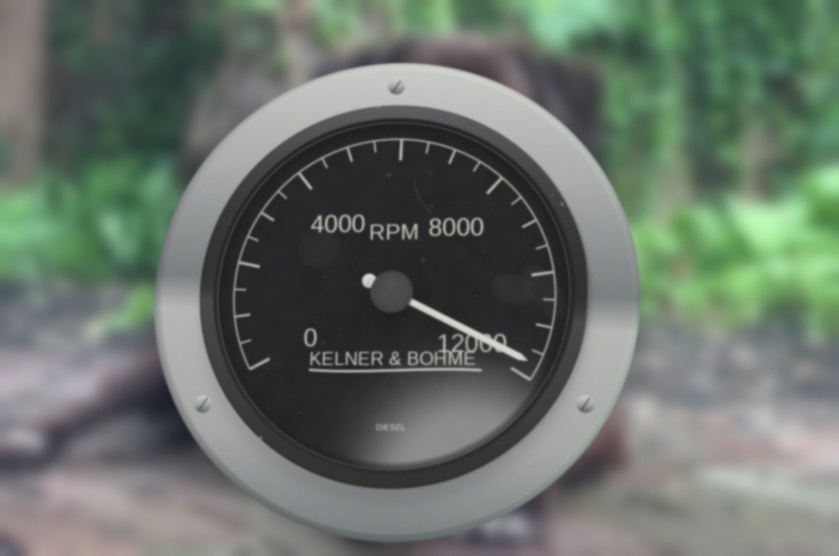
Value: 11750 rpm
